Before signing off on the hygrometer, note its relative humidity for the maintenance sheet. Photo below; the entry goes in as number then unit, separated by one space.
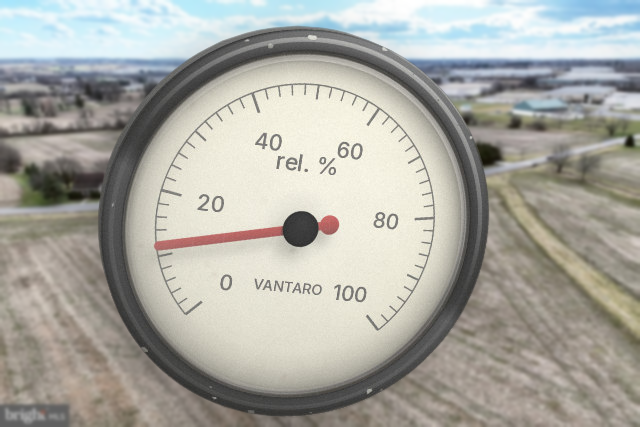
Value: 12 %
